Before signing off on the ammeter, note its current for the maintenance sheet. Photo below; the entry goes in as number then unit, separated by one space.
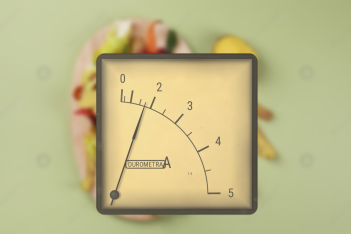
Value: 1.75 A
